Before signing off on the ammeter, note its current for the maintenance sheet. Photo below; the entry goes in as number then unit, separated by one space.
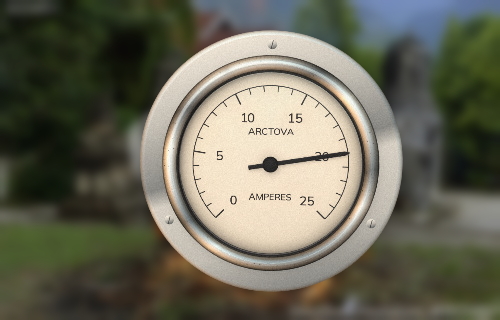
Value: 20 A
